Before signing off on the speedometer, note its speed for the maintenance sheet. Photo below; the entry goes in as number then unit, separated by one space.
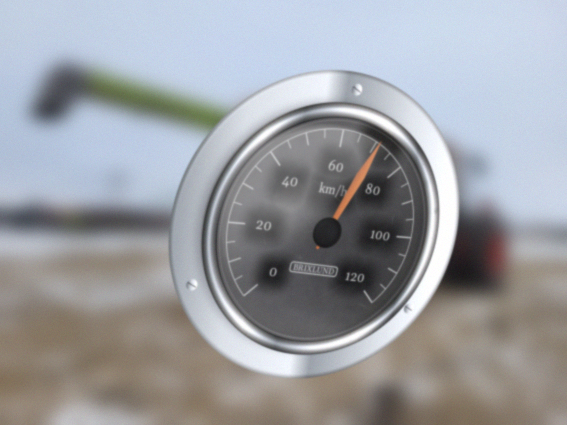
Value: 70 km/h
